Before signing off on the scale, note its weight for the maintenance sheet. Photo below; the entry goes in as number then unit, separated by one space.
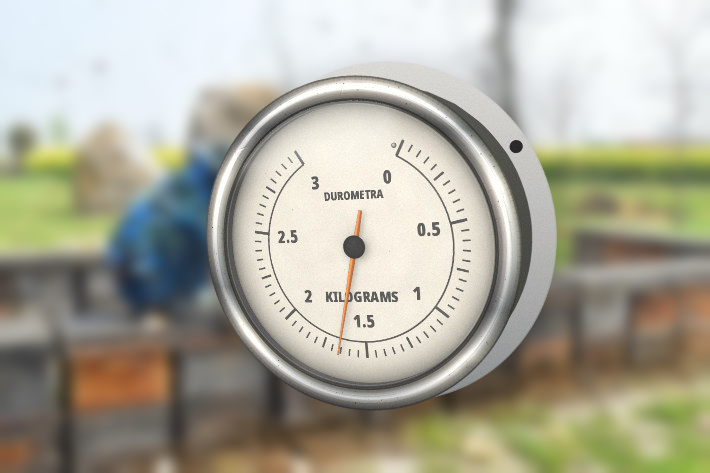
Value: 1.65 kg
